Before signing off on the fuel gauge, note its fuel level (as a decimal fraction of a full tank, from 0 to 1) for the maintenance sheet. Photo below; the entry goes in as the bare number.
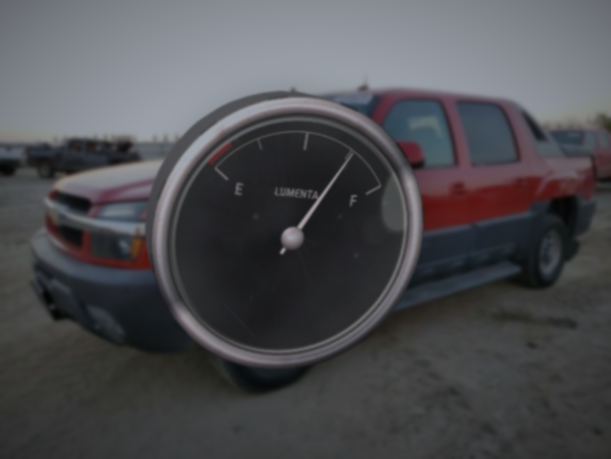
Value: 0.75
